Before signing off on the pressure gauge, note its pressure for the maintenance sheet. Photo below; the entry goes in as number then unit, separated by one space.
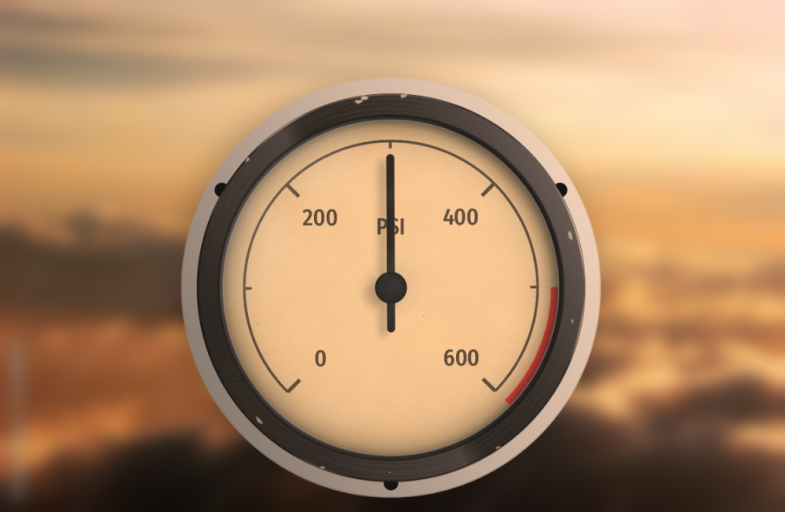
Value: 300 psi
